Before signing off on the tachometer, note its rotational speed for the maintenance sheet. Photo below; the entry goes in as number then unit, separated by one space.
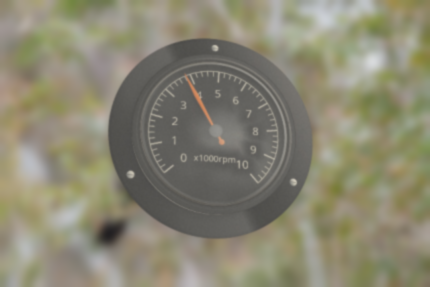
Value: 3800 rpm
